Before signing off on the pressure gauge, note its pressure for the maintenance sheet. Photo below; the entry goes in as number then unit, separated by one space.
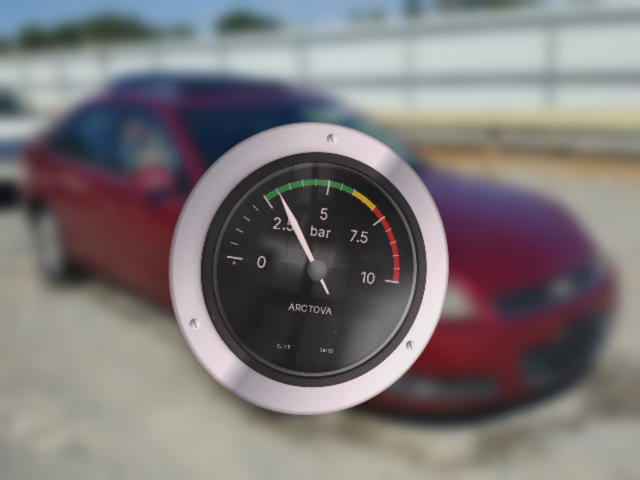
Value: 3 bar
